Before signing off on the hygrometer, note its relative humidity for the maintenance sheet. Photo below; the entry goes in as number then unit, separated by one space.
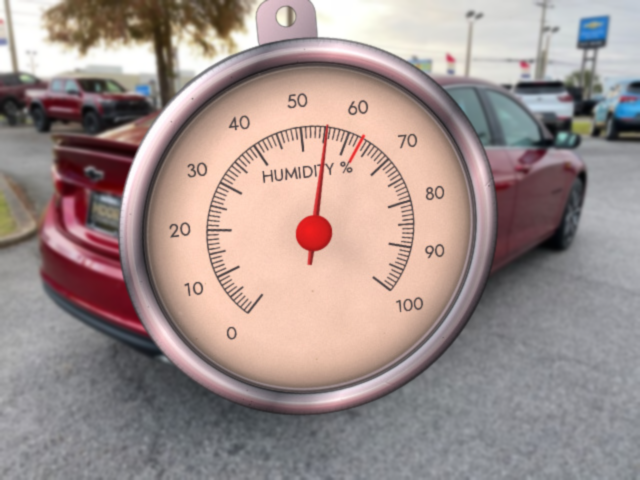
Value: 55 %
